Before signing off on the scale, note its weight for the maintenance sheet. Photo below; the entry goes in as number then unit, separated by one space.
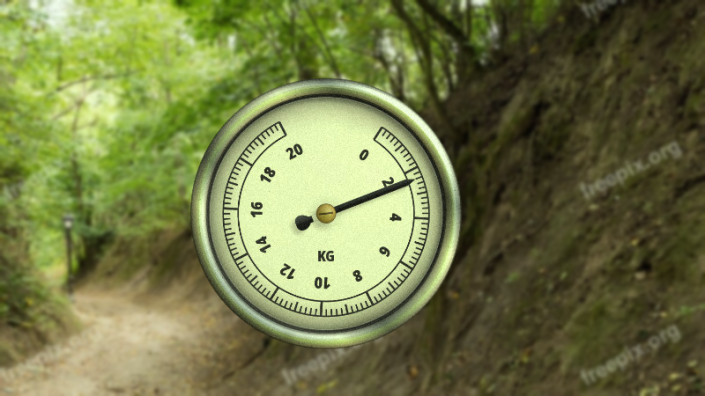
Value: 2.4 kg
